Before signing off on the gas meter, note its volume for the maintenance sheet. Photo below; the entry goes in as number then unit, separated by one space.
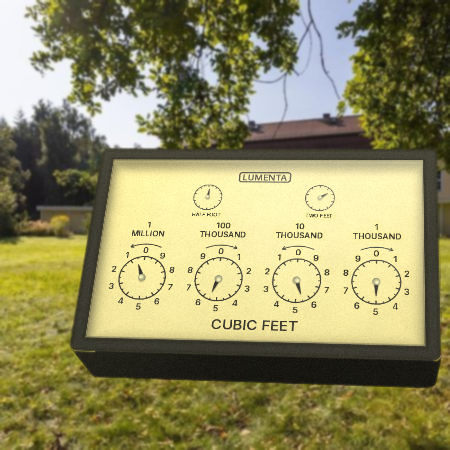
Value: 55500 ft³
